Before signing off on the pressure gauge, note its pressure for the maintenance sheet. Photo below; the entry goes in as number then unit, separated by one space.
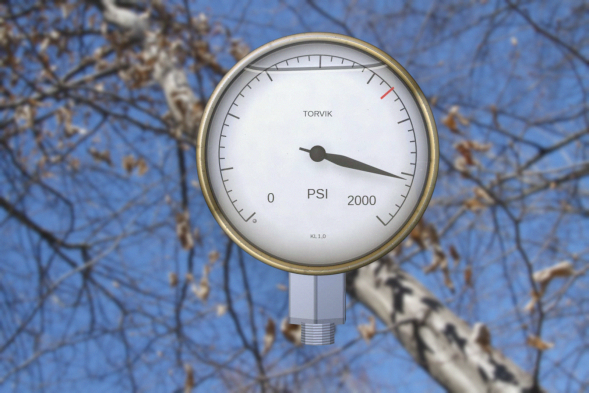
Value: 1775 psi
